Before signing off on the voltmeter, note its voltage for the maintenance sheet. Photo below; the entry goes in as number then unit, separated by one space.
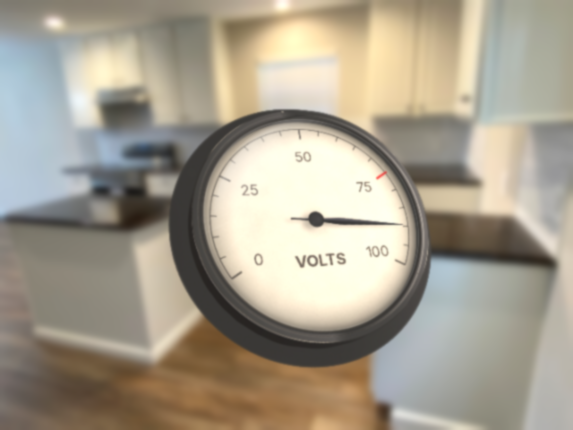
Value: 90 V
